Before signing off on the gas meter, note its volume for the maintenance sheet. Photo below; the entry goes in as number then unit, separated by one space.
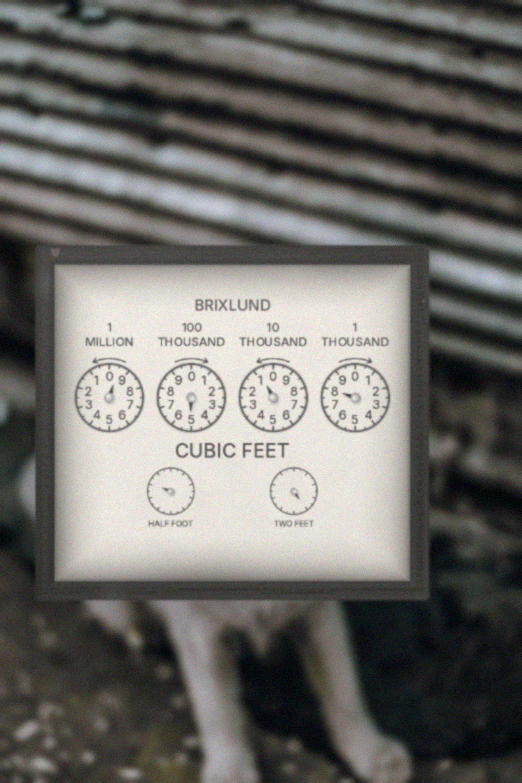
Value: 950800 ft³
